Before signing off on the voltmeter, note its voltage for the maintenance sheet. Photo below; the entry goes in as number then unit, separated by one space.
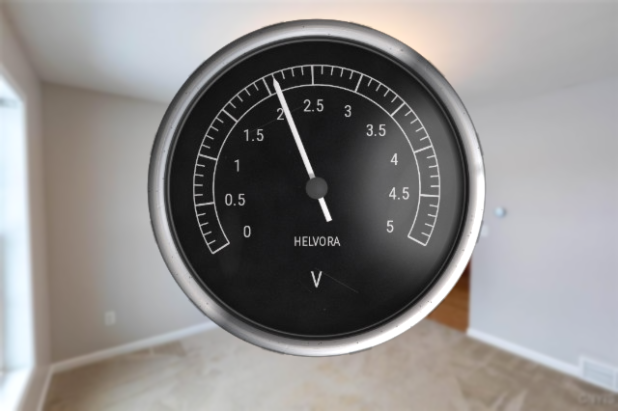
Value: 2.1 V
